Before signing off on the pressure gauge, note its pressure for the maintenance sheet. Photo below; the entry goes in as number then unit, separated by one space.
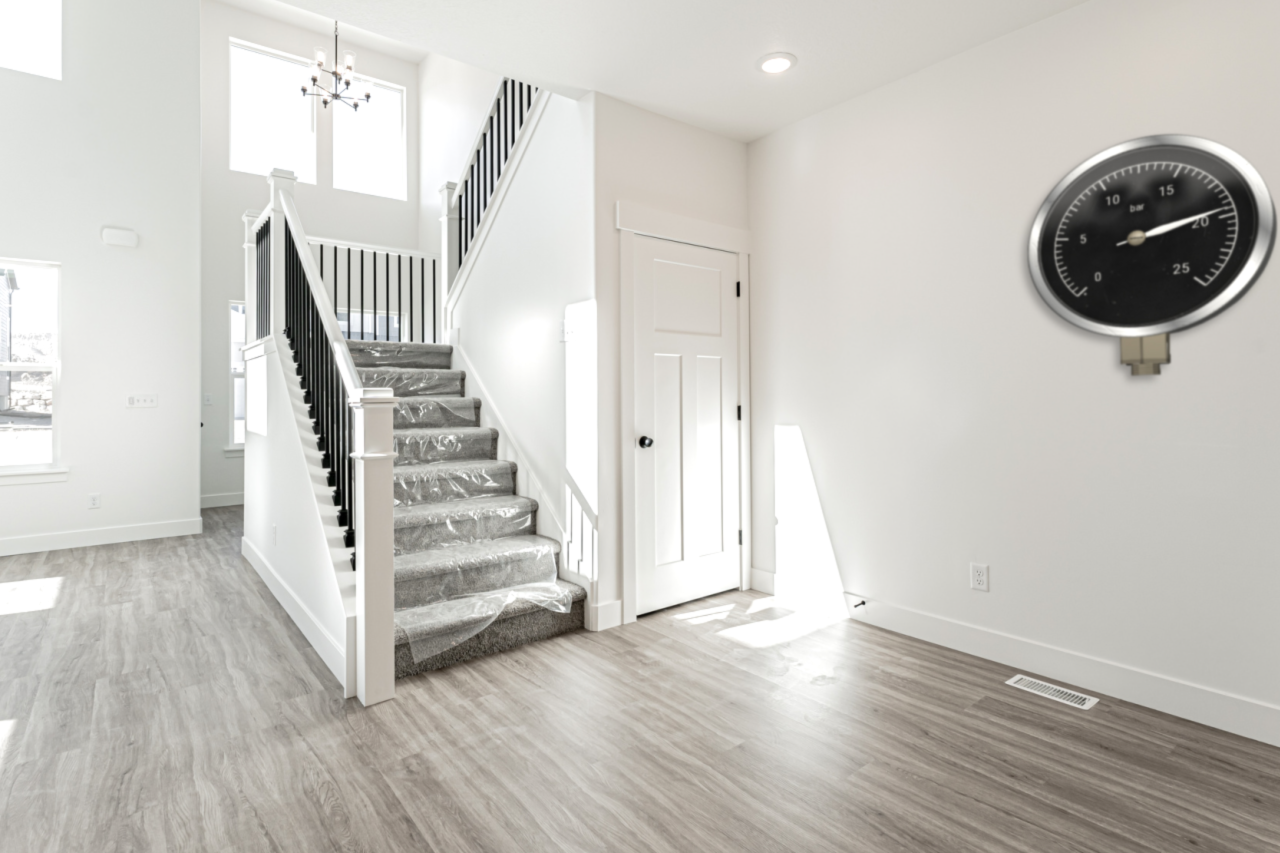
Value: 19.5 bar
